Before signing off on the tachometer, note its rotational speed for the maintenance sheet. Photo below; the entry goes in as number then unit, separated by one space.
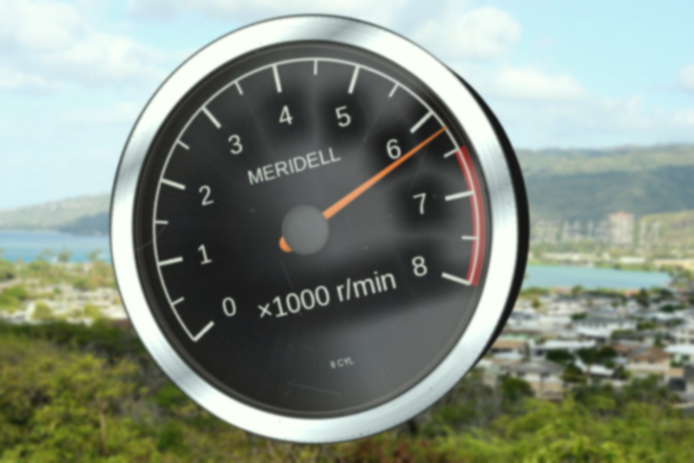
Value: 6250 rpm
